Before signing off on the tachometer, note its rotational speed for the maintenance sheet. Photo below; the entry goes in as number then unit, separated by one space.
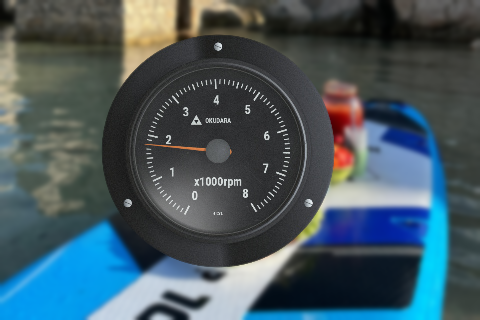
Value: 1800 rpm
